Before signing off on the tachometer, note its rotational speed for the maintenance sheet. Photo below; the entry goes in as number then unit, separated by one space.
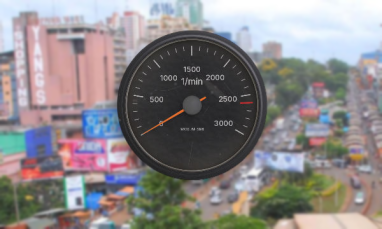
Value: 0 rpm
